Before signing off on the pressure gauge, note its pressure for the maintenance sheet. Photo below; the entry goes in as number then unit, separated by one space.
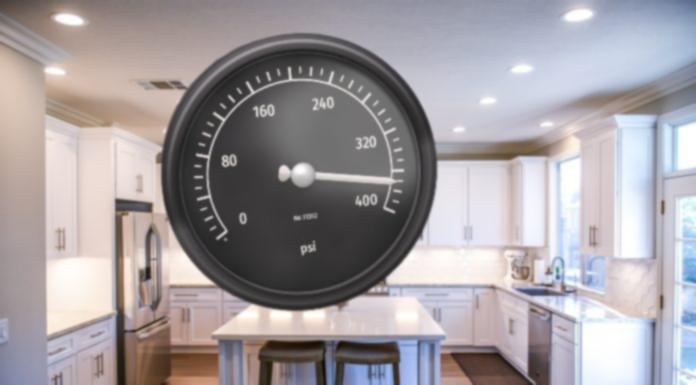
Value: 370 psi
